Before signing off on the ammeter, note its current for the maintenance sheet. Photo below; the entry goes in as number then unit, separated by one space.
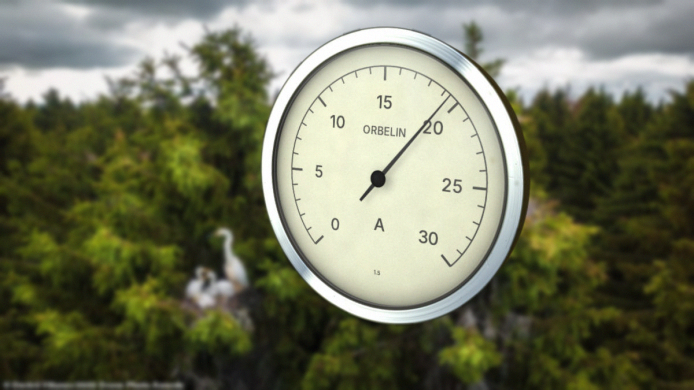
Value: 19.5 A
